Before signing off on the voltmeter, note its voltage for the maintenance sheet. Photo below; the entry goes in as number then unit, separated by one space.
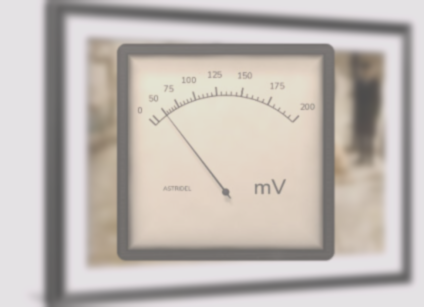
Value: 50 mV
